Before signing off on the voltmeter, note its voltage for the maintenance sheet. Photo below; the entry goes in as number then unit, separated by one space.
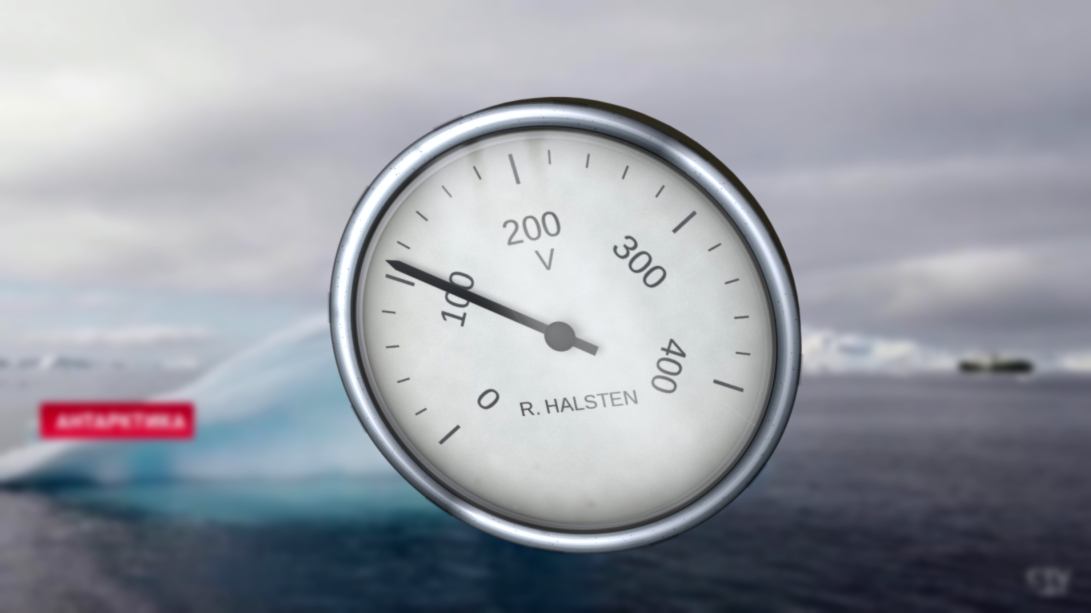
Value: 110 V
